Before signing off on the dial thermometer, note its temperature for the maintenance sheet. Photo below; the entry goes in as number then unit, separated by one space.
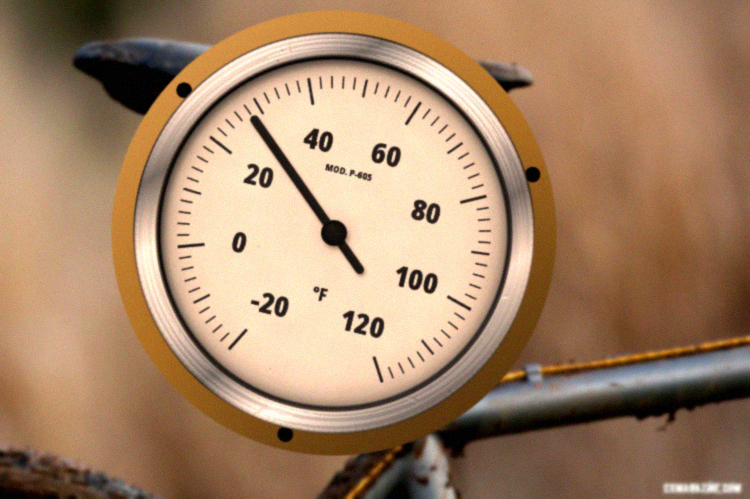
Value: 28 °F
